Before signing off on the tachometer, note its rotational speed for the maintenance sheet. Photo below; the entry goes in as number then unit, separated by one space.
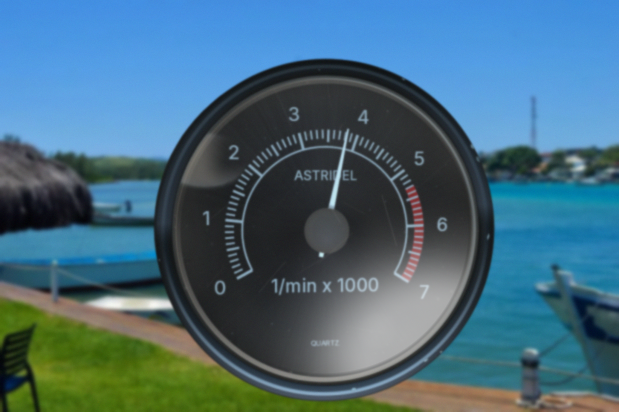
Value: 3800 rpm
